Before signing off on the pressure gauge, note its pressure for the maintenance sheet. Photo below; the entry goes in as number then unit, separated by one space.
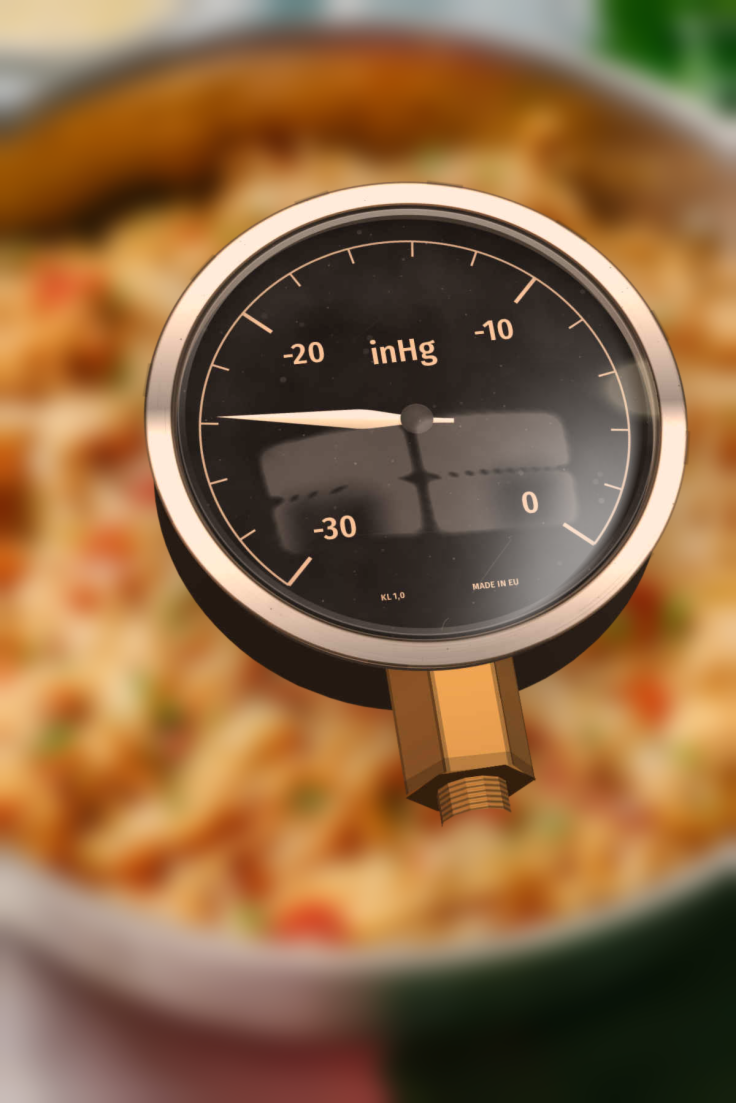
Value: -24 inHg
